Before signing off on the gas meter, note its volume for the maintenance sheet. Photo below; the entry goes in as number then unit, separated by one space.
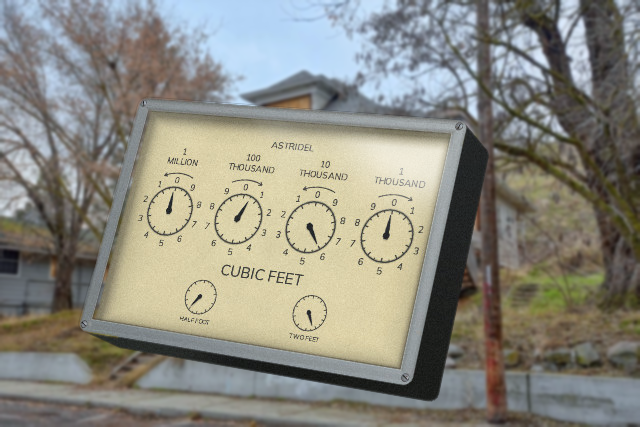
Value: 6000 ft³
